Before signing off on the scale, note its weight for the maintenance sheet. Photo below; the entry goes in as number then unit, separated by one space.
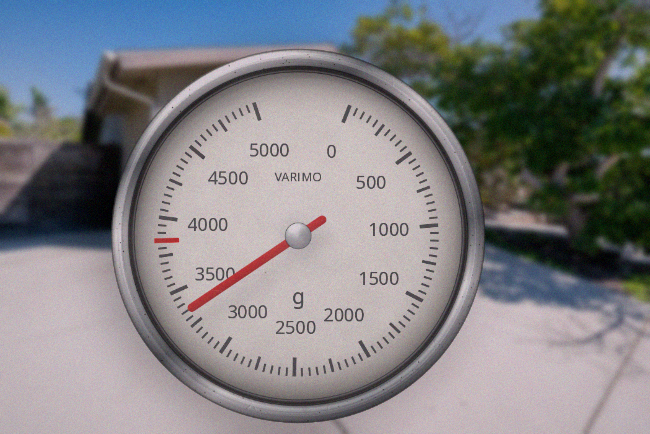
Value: 3350 g
